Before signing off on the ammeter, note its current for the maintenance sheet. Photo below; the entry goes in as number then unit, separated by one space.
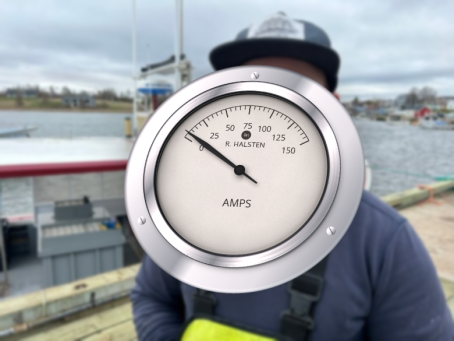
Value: 5 A
